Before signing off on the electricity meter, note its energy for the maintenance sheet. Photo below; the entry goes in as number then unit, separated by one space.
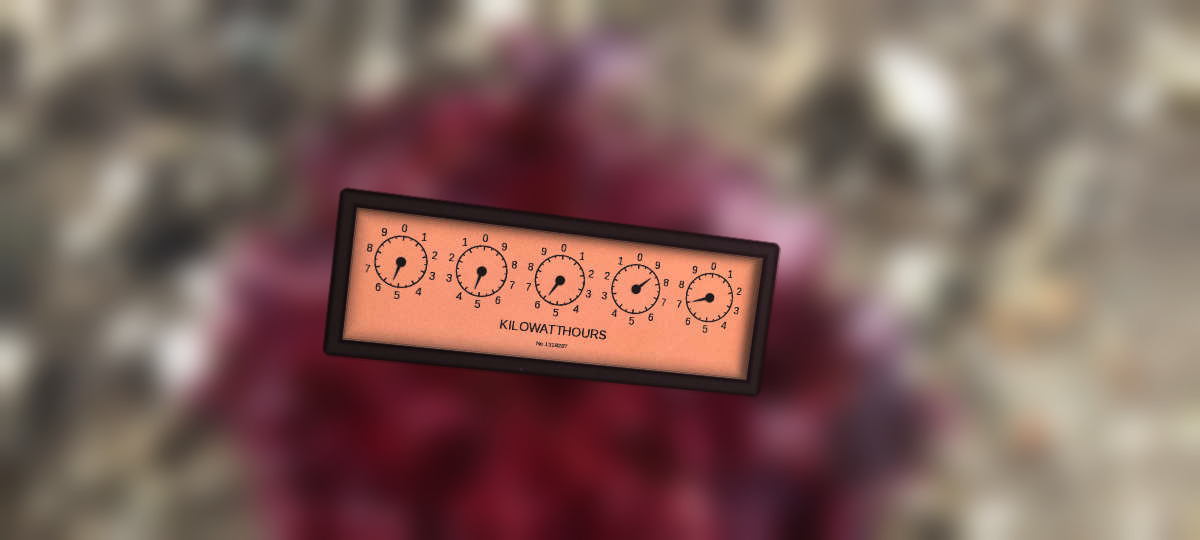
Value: 54587 kWh
